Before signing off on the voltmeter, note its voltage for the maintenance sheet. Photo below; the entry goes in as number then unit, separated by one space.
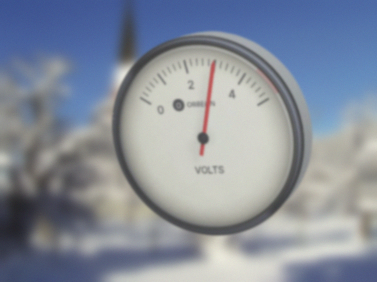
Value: 3 V
